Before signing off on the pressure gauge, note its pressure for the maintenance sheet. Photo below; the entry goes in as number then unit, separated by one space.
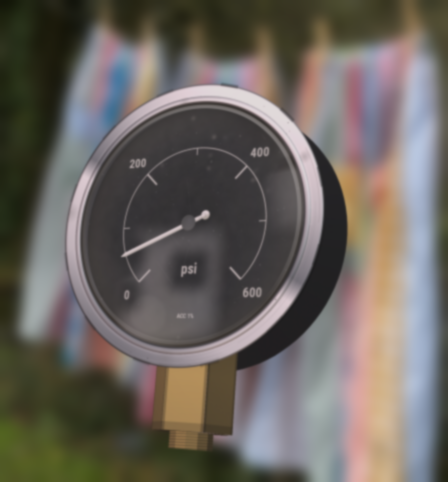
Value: 50 psi
